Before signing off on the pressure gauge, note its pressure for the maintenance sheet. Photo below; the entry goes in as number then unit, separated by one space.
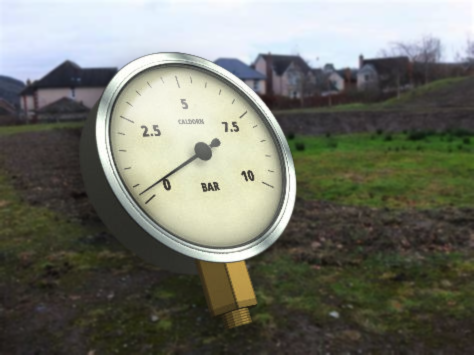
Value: 0.25 bar
